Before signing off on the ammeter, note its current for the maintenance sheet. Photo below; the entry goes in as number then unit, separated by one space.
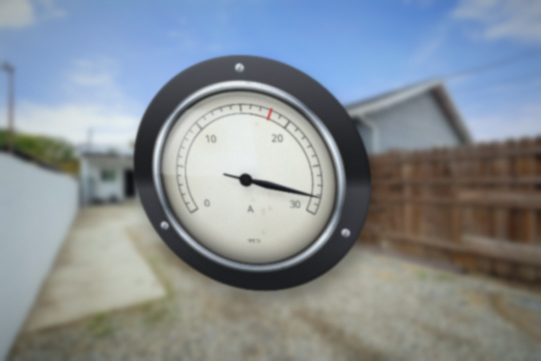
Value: 28 A
